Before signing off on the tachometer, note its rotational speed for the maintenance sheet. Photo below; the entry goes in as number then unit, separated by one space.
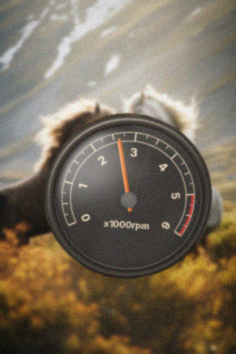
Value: 2625 rpm
